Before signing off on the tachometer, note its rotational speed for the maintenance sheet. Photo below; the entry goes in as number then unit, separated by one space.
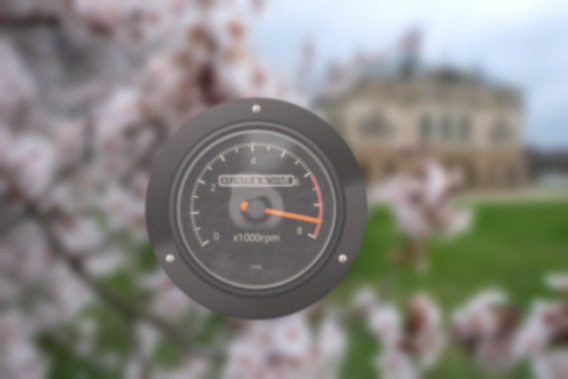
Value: 7500 rpm
